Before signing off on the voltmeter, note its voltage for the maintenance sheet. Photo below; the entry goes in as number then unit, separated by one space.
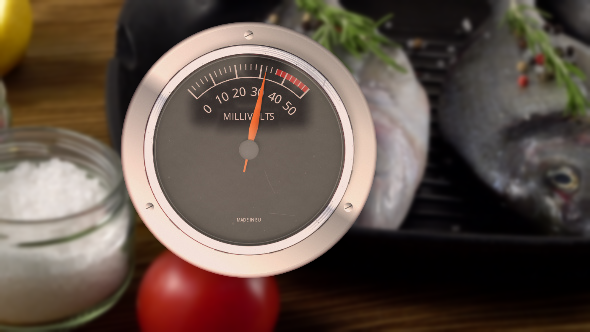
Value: 32 mV
